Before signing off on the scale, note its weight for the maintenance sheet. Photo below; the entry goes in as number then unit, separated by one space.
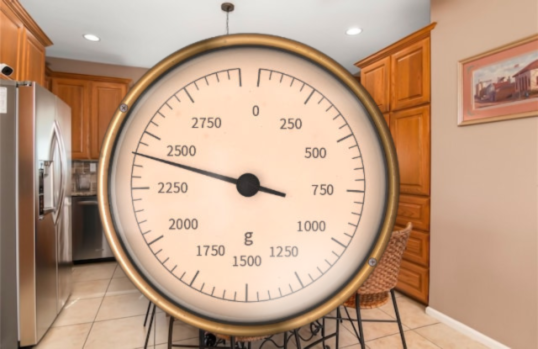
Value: 2400 g
